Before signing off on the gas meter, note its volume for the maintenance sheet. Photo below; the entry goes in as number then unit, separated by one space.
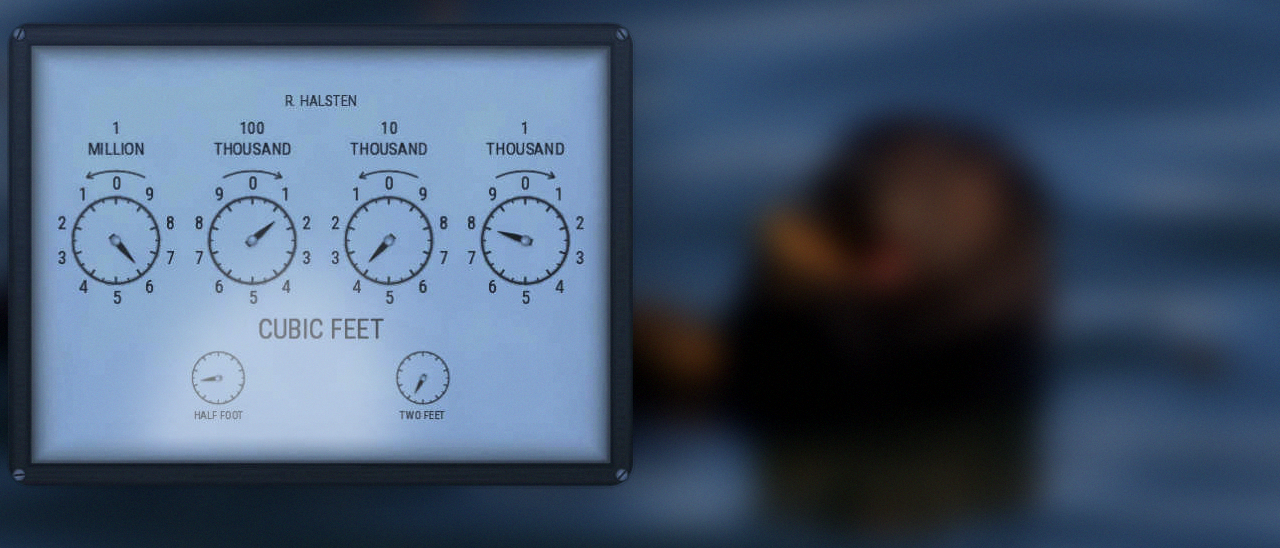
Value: 613800 ft³
